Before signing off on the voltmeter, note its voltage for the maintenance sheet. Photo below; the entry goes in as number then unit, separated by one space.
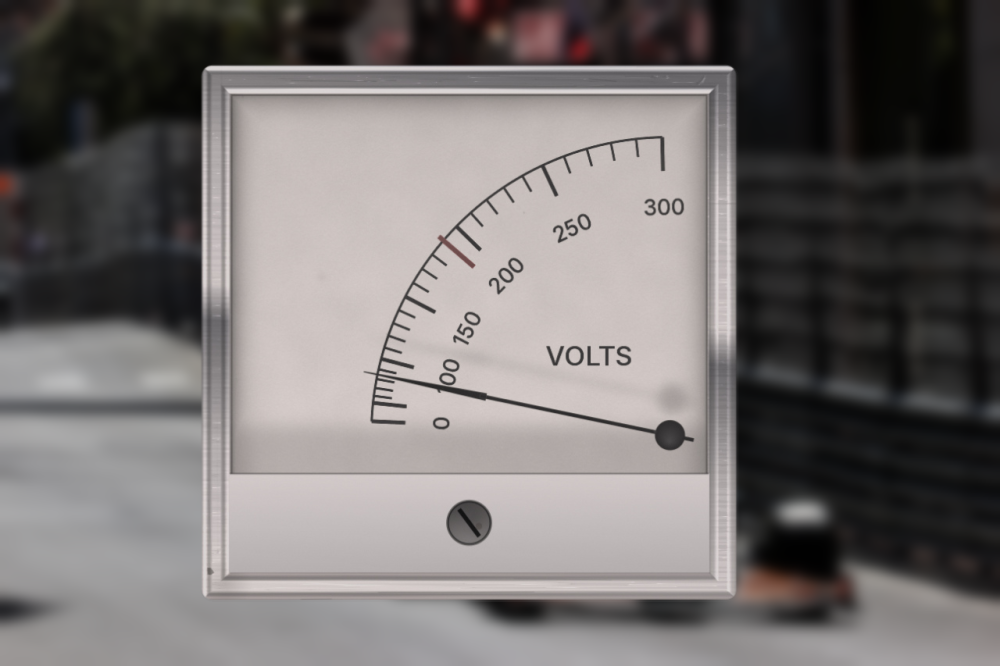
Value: 85 V
